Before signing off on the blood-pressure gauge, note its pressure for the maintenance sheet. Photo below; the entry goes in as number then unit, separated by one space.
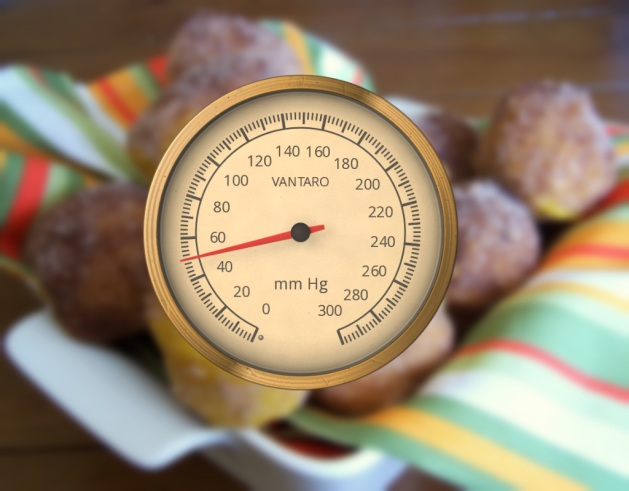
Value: 50 mmHg
